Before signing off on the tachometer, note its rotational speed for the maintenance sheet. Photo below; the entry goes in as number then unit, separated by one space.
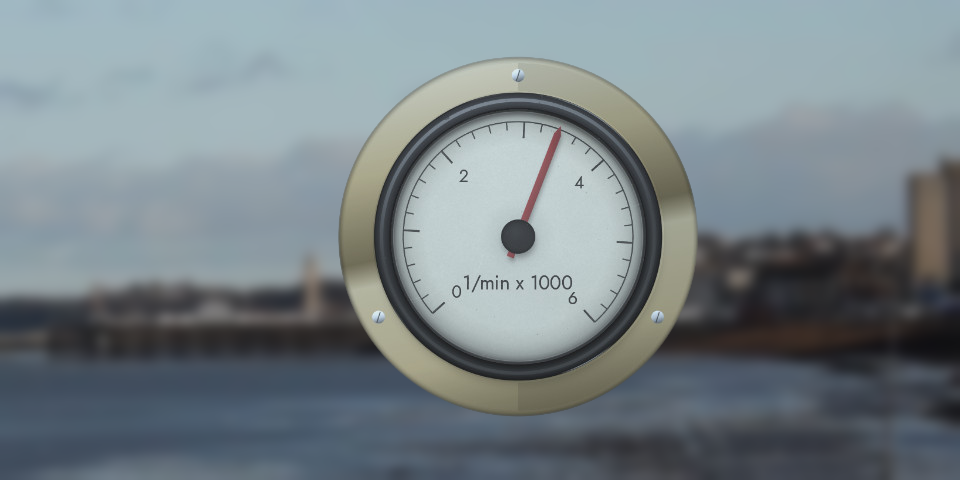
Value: 3400 rpm
